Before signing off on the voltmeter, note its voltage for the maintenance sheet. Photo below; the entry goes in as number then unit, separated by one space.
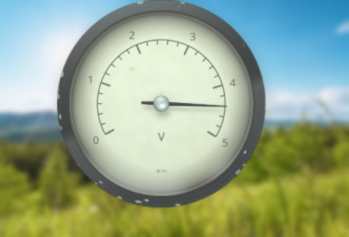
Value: 4.4 V
